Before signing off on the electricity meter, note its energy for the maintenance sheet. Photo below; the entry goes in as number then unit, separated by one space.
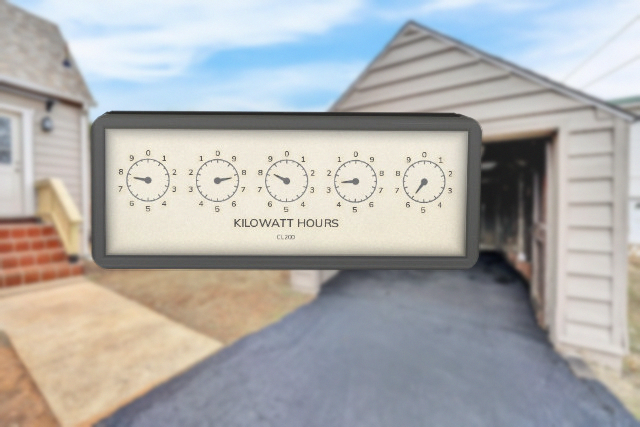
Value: 77826 kWh
